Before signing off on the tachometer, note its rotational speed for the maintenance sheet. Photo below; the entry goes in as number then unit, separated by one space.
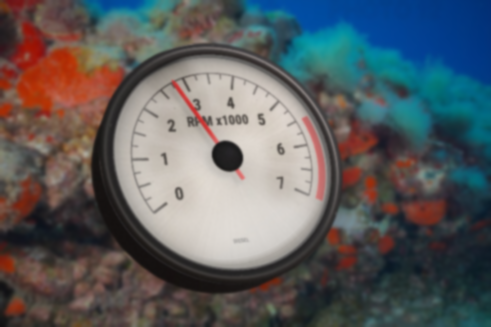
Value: 2750 rpm
